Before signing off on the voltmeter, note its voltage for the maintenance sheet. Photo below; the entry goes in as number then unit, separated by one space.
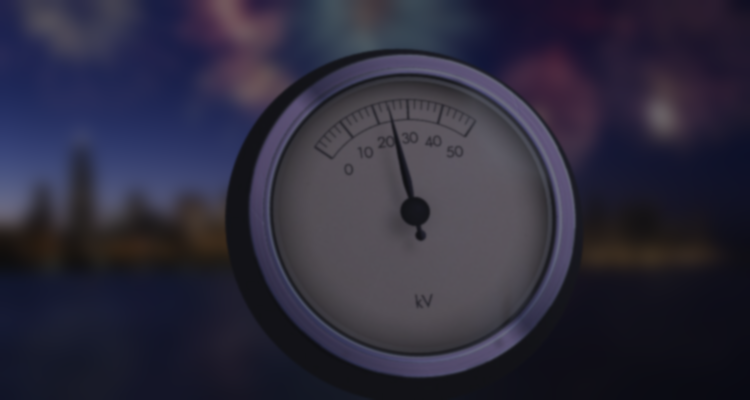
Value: 24 kV
